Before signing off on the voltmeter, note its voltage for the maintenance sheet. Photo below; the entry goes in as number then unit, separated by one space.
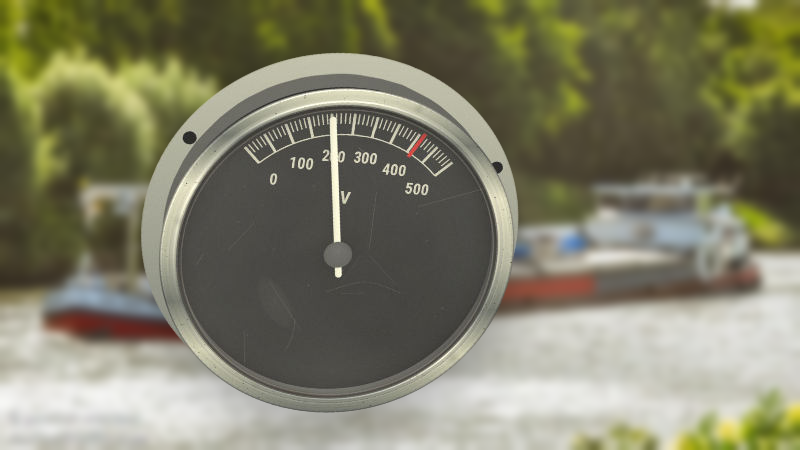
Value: 200 V
